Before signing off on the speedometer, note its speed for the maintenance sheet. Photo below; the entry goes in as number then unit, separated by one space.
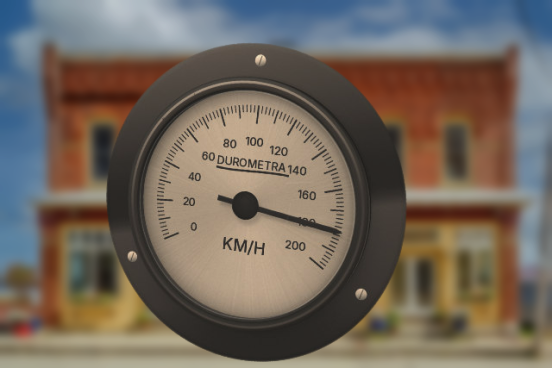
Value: 180 km/h
